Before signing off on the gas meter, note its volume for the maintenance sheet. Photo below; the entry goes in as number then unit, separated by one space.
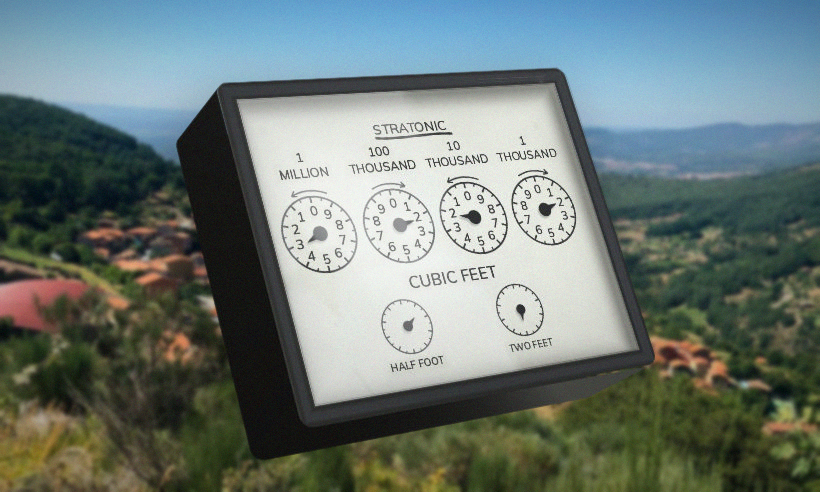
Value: 322200 ft³
